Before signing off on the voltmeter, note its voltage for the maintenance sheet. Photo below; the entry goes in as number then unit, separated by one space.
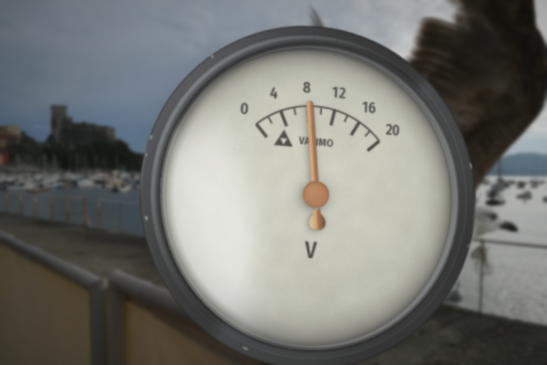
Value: 8 V
